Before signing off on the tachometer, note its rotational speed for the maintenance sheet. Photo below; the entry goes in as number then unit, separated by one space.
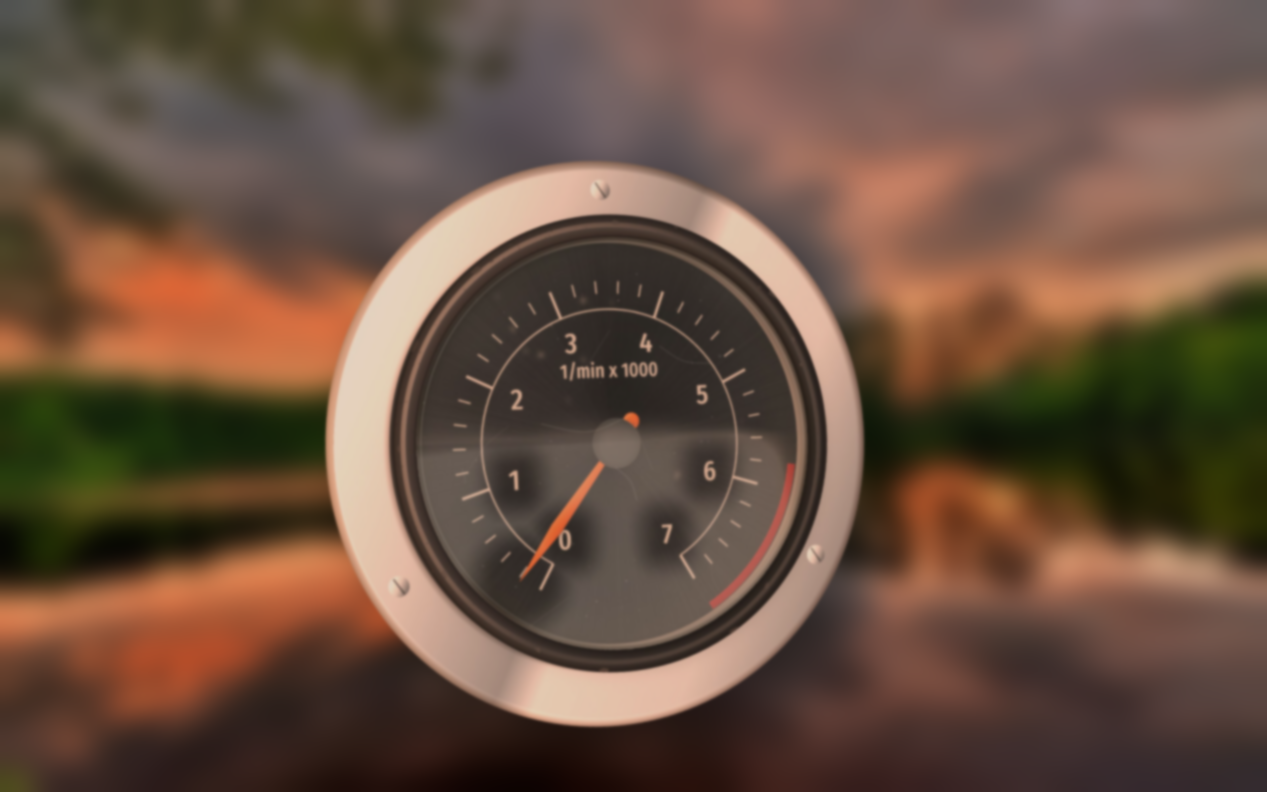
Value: 200 rpm
